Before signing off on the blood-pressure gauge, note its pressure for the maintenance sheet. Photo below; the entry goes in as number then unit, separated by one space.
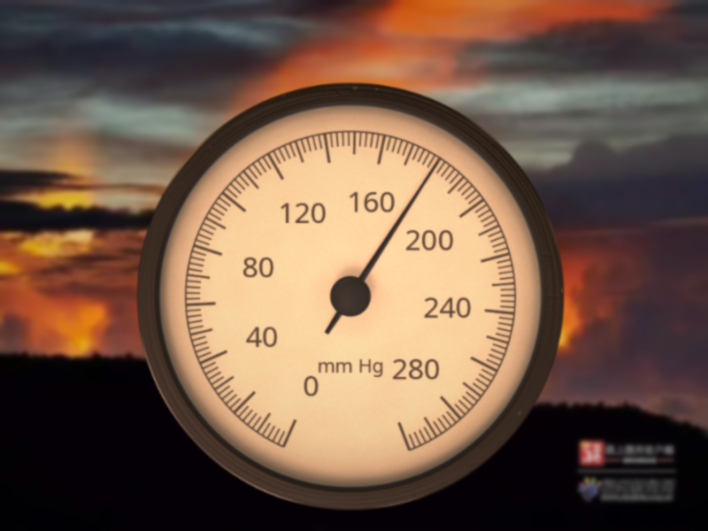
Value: 180 mmHg
